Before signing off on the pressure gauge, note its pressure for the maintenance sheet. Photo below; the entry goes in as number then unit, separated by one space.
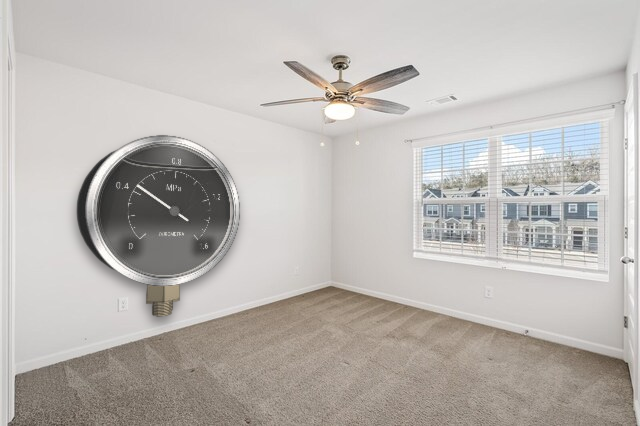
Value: 0.45 MPa
